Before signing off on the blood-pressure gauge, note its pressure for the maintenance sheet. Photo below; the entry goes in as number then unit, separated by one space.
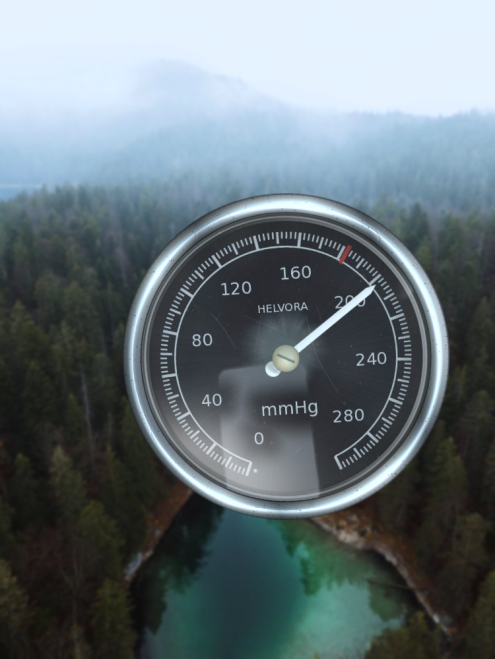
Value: 202 mmHg
